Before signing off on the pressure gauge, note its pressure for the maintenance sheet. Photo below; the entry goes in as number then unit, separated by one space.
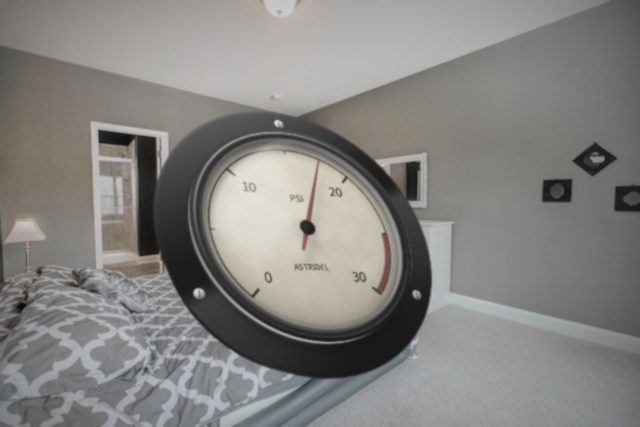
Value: 17.5 psi
